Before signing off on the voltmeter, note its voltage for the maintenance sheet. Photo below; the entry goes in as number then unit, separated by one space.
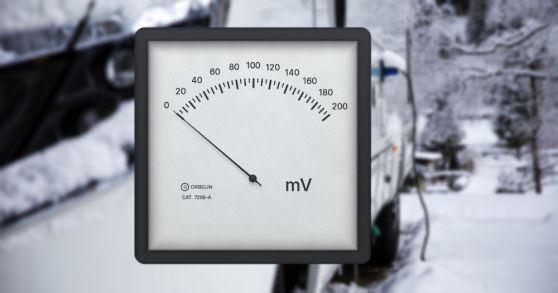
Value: 0 mV
